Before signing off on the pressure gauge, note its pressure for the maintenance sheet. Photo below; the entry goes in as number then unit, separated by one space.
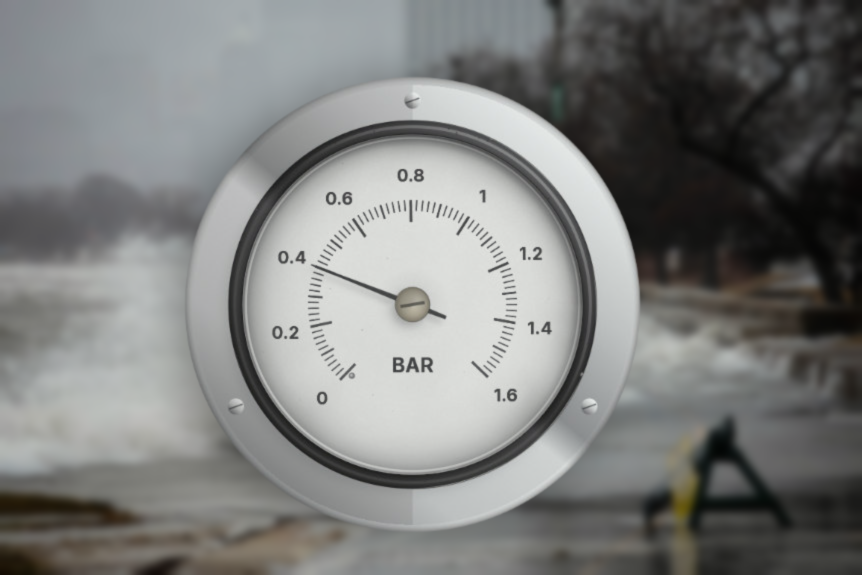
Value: 0.4 bar
